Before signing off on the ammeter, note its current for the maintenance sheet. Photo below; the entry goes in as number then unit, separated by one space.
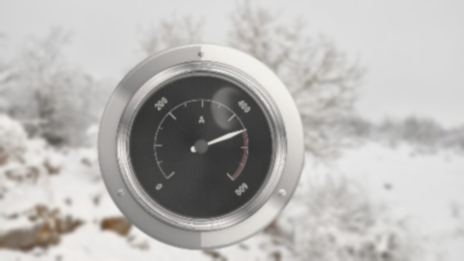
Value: 450 A
